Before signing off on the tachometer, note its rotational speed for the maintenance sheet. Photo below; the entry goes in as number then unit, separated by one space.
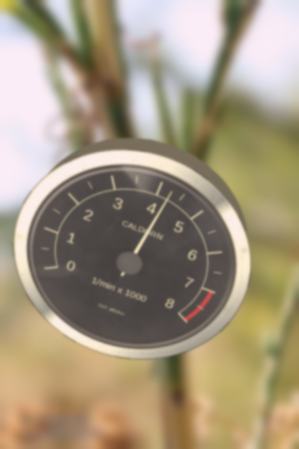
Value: 4250 rpm
